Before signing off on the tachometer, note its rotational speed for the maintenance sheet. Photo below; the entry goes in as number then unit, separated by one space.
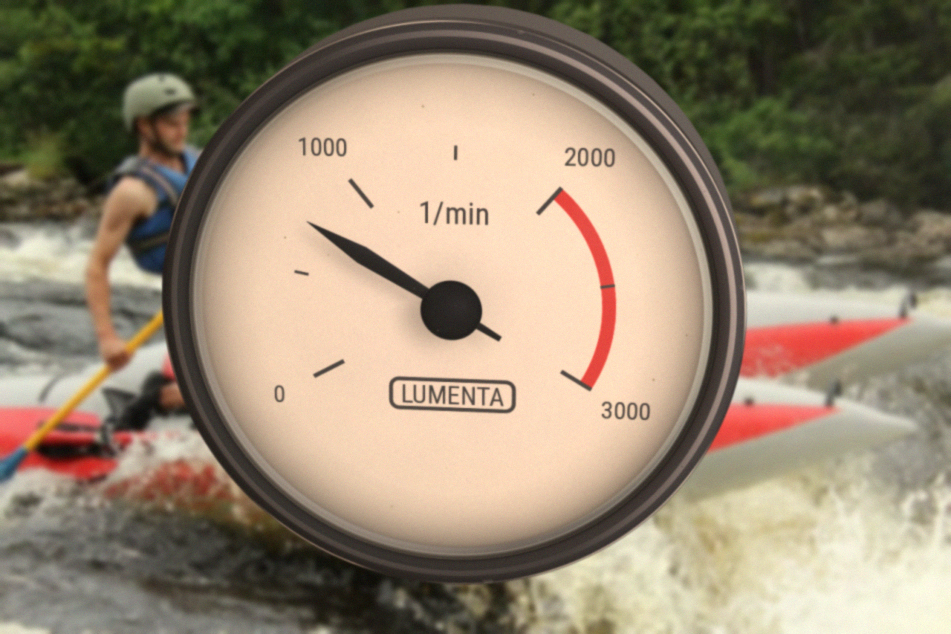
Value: 750 rpm
